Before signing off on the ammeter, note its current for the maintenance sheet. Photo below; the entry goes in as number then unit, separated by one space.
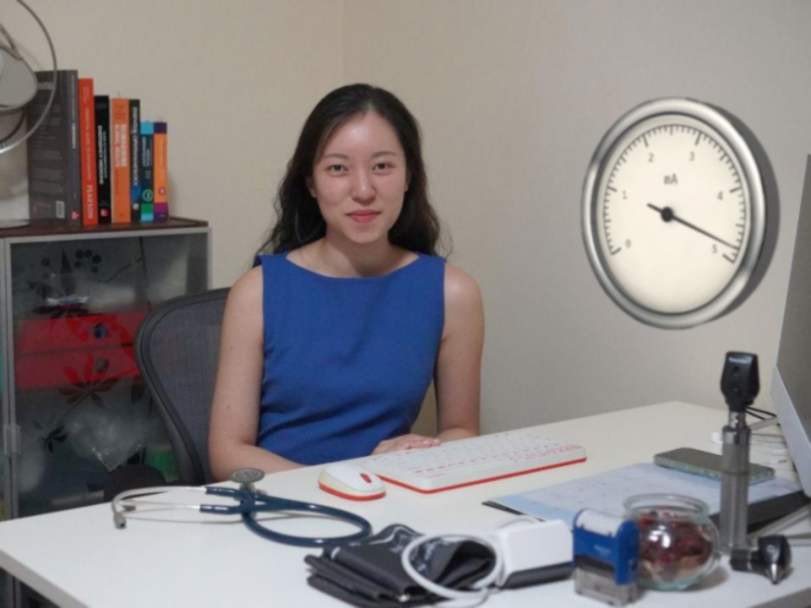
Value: 4.8 mA
